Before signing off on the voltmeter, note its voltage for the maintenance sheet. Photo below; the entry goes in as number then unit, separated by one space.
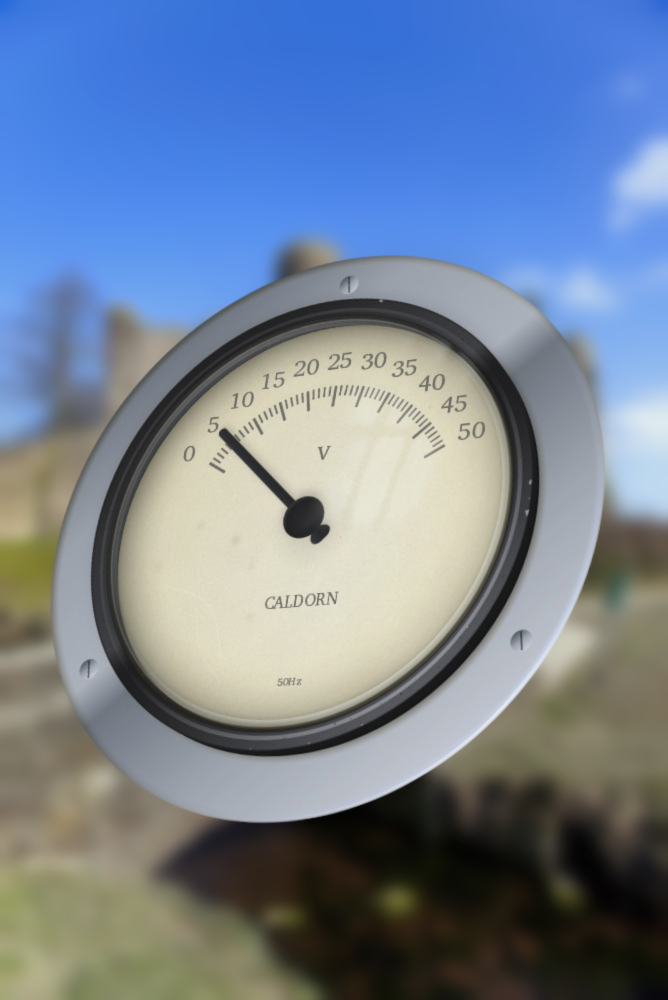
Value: 5 V
